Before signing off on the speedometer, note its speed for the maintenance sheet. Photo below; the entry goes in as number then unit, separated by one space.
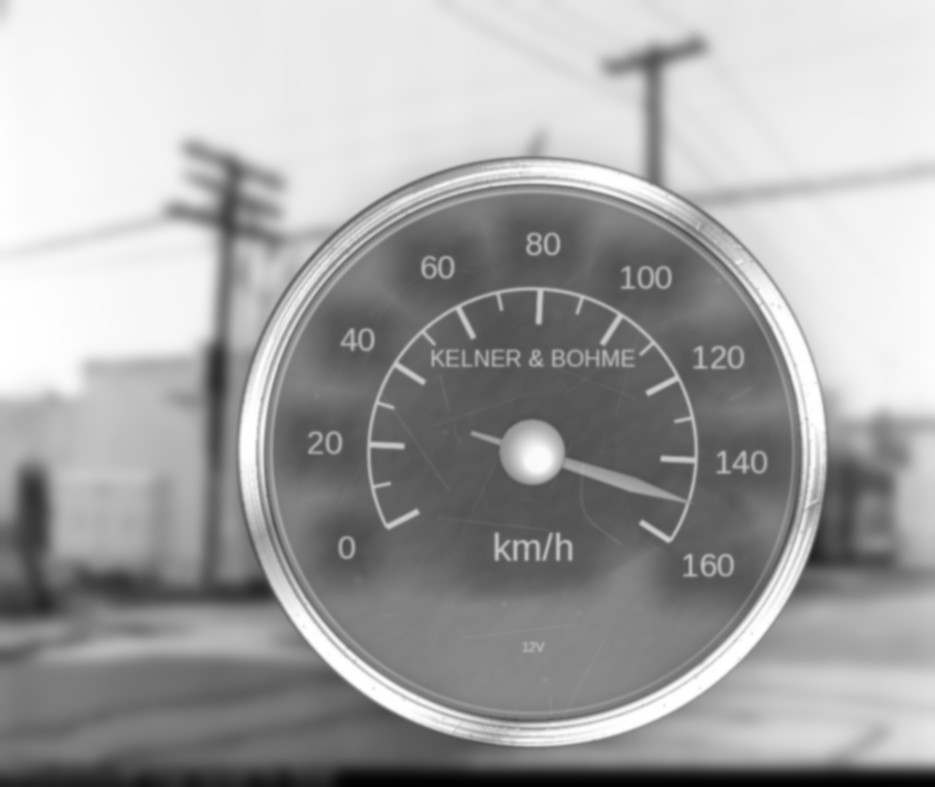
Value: 150 km/h
